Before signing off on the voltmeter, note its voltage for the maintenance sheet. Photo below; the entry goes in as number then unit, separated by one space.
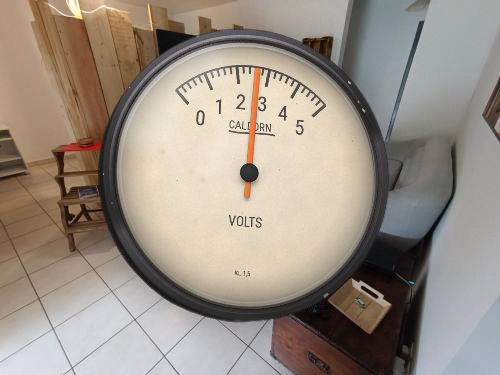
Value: 2.6 V
